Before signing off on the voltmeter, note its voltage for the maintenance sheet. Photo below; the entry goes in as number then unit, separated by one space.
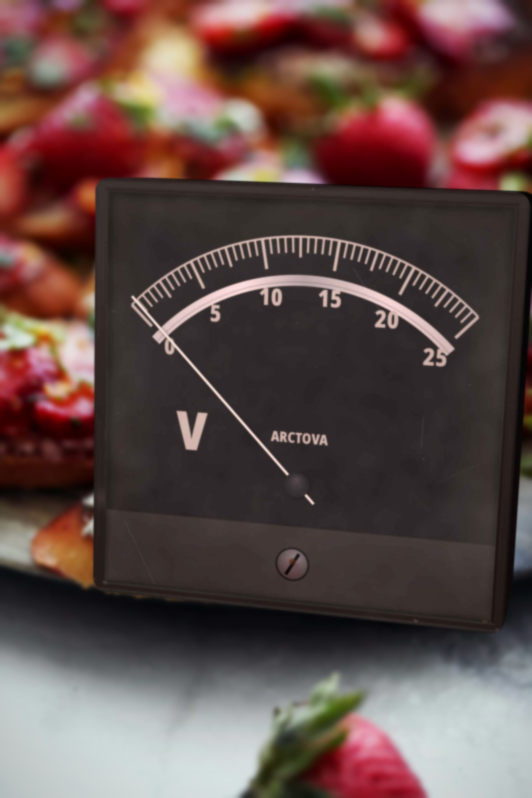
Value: 0.5 V
